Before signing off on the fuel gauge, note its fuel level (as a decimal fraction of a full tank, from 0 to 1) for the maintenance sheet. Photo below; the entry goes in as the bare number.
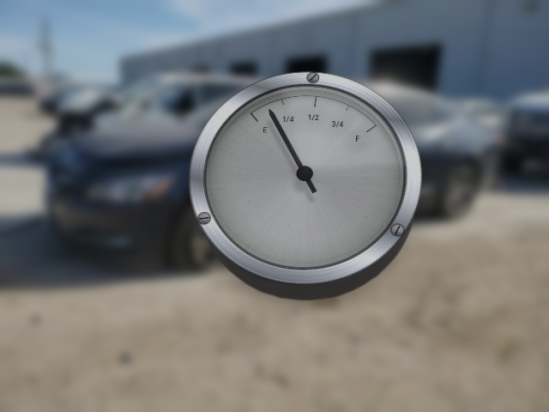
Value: 0.125
